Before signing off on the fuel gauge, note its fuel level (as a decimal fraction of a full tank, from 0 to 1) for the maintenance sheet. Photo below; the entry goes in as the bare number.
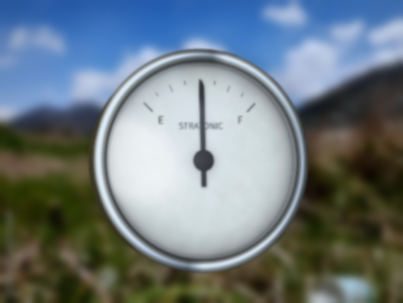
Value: 0.5
